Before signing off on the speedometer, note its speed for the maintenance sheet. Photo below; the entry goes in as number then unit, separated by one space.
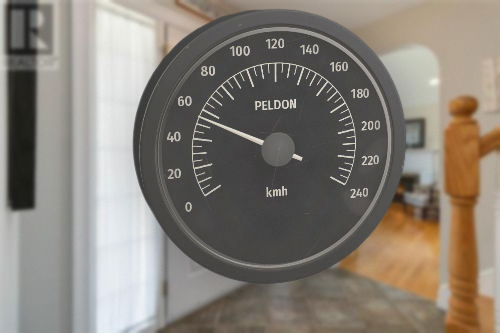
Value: 55 km/h
